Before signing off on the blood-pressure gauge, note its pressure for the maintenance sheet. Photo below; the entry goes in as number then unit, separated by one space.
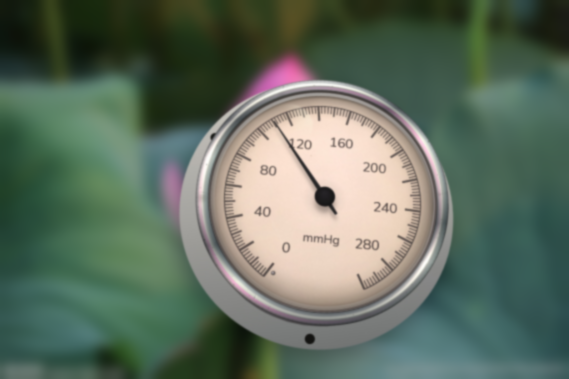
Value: 110 mmHg
